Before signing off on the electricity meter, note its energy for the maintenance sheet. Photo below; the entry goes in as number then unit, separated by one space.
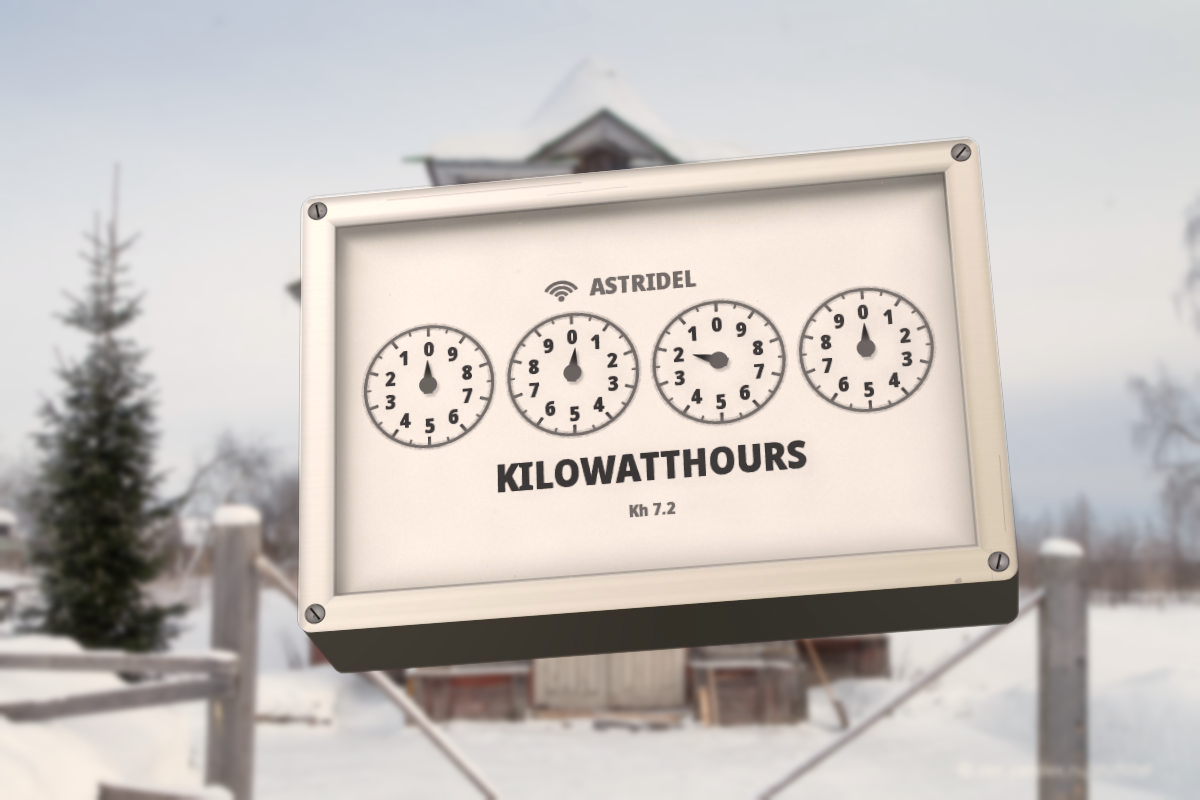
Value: 20 kWh
